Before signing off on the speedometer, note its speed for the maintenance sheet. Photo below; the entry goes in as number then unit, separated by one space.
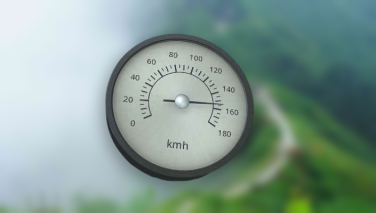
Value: 155 km/h
